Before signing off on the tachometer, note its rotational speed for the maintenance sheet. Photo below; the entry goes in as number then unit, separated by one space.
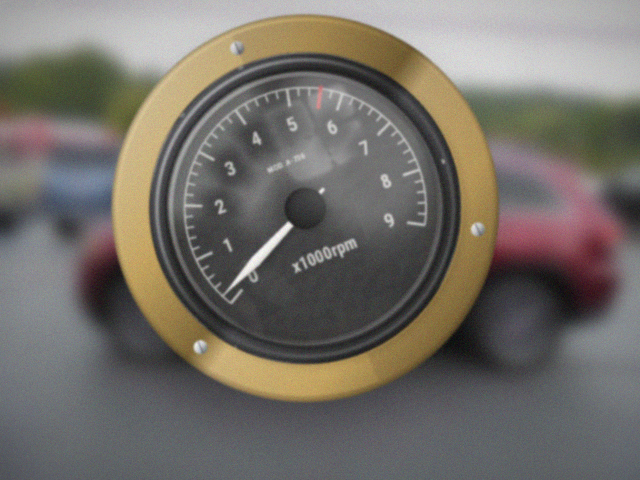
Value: 200 rpm
